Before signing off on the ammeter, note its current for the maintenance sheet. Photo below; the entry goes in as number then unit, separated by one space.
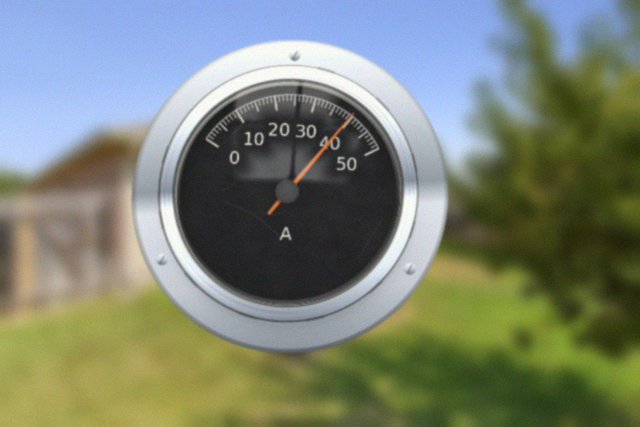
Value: 40 A
